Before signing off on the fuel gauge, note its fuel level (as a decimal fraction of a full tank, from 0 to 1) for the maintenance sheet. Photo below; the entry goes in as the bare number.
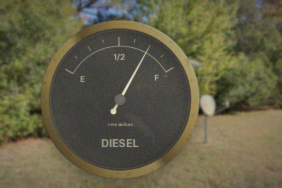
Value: 0.75
